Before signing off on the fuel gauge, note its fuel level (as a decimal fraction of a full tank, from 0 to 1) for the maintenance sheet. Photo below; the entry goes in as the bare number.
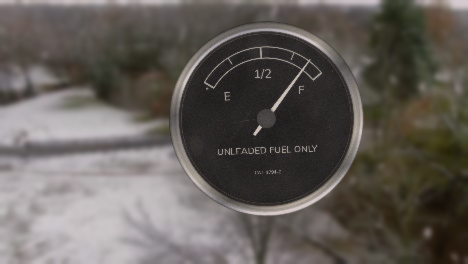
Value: 0.875
